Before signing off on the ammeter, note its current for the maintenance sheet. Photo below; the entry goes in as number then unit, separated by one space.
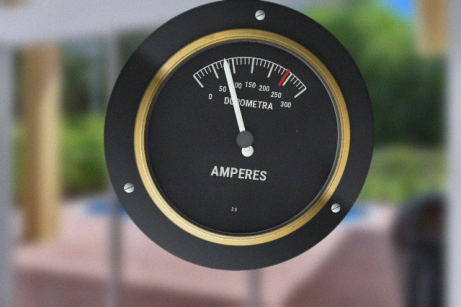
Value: 80 A
